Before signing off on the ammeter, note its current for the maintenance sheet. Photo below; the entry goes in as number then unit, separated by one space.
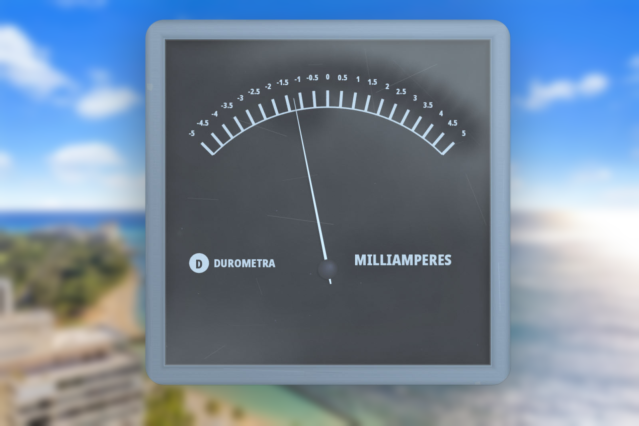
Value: -1.25 mA
